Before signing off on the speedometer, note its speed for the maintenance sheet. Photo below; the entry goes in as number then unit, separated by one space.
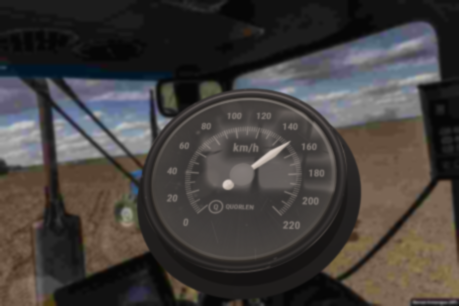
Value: 150 km/h
